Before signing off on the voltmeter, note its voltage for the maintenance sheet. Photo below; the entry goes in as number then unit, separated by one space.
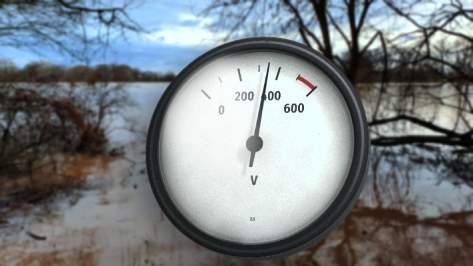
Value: 350 V
